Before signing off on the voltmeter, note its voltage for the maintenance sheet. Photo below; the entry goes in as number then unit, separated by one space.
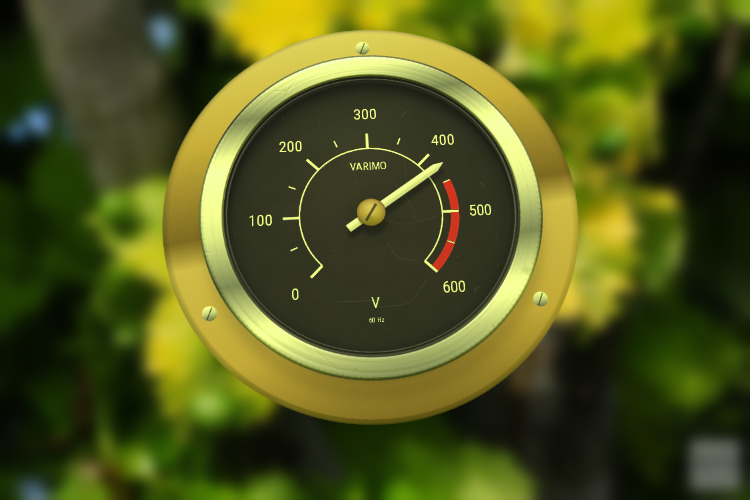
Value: 425 V
